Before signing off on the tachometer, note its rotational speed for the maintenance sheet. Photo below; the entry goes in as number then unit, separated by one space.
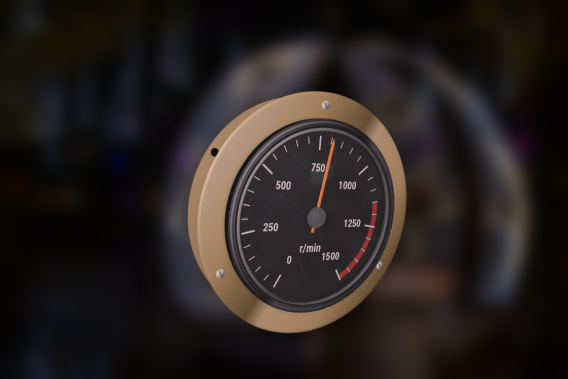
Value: 800 rpm
